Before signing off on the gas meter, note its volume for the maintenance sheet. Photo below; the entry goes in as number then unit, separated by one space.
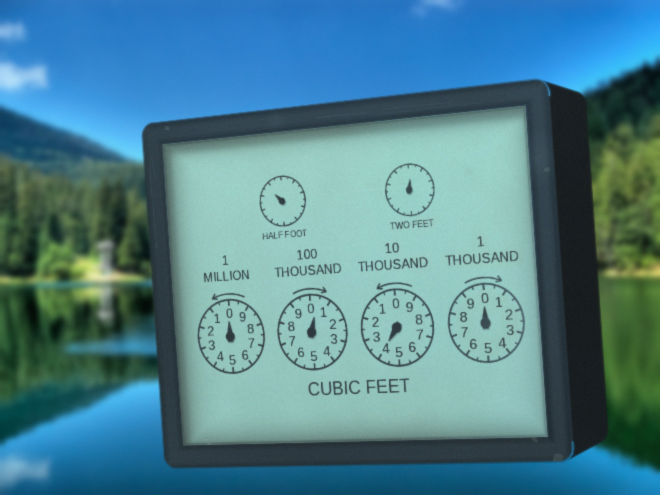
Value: 4000 ft³
